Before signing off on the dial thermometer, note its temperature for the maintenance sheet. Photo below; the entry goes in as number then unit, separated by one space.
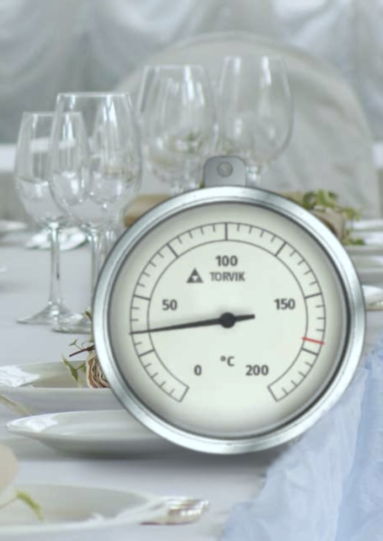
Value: 35 °C
